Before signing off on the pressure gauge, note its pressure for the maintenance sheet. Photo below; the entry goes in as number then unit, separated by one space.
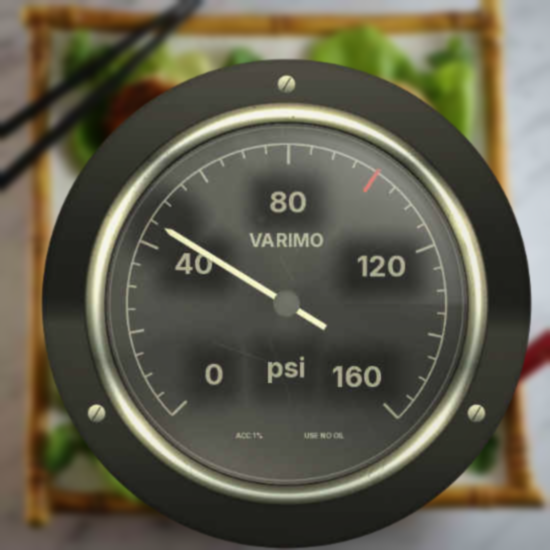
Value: 45 psi
